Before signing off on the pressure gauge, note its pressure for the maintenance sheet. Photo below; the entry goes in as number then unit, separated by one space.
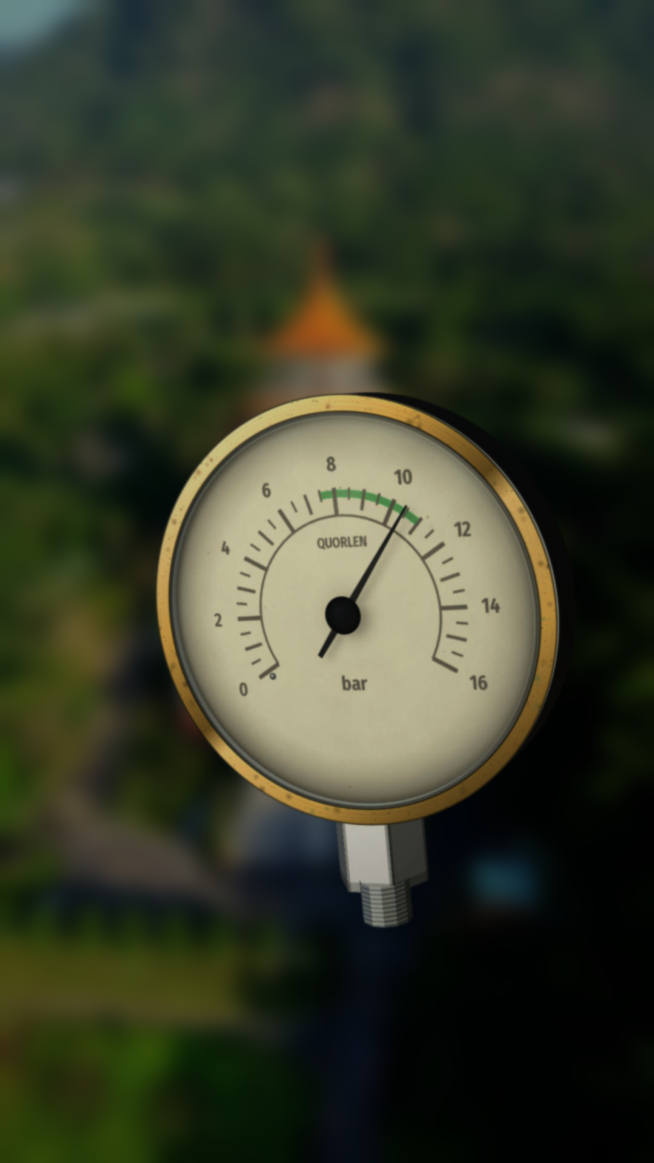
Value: 10.5 bar
